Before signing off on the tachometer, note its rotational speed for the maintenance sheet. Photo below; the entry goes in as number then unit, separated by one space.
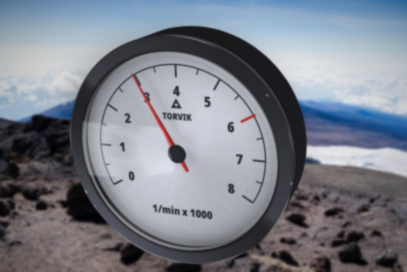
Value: 3000 rpm
